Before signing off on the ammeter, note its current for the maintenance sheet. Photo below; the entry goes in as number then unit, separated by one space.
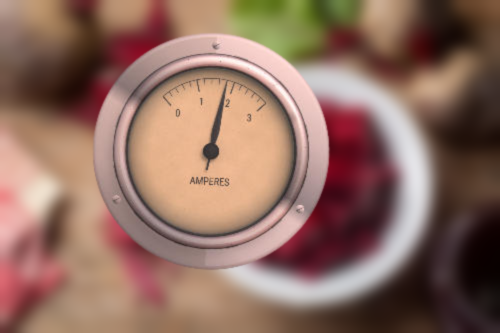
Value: 1.8 A
